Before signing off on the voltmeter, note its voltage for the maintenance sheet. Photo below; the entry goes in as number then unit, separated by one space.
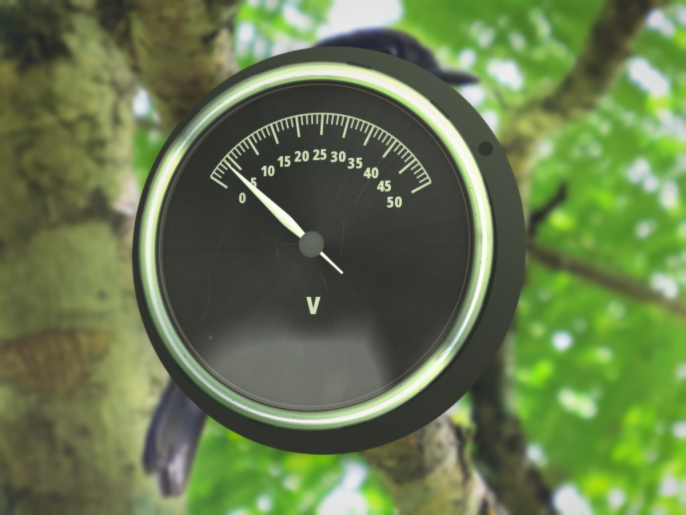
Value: 4 V
